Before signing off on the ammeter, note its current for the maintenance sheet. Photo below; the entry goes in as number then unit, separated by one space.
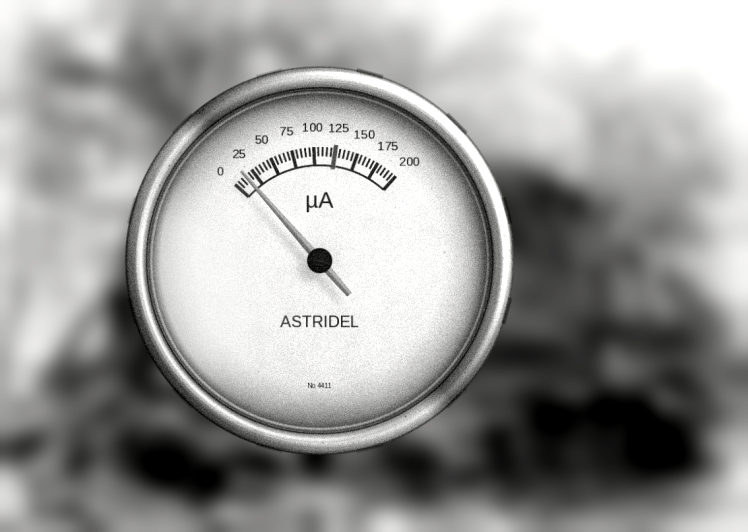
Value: 15 µA
